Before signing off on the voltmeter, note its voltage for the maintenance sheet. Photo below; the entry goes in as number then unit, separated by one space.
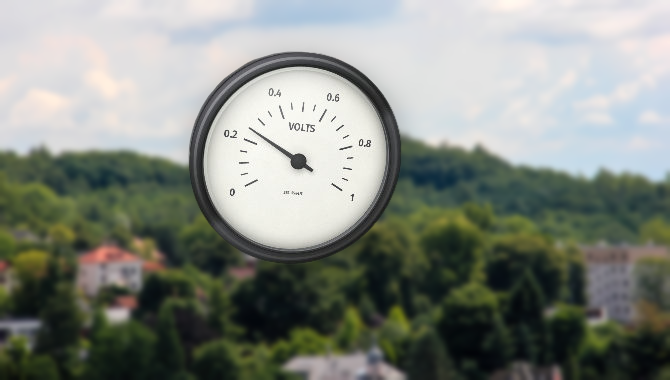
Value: 0.25 V
